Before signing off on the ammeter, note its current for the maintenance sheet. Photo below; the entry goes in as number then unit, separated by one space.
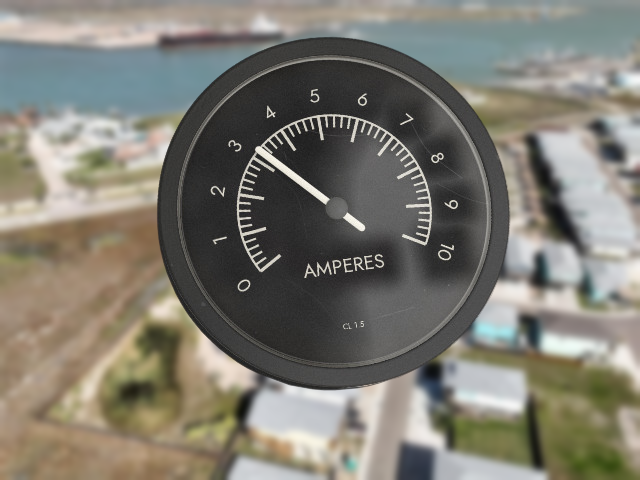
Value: 3.2 A
